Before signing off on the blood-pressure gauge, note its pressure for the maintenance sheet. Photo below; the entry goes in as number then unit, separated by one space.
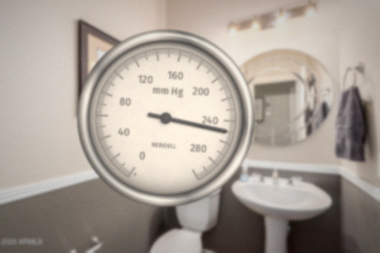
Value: 250 mmHg
